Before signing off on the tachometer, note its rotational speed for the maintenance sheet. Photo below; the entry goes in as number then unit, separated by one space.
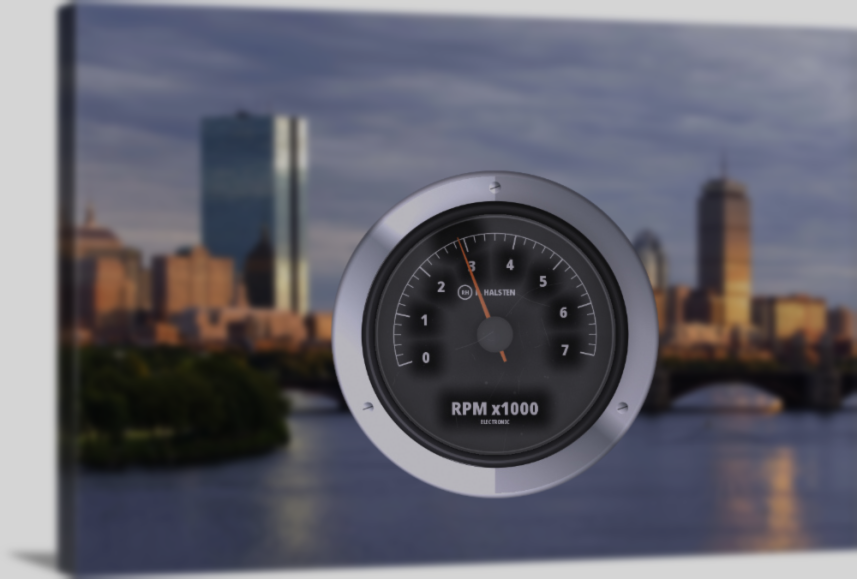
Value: 2900 rpm
